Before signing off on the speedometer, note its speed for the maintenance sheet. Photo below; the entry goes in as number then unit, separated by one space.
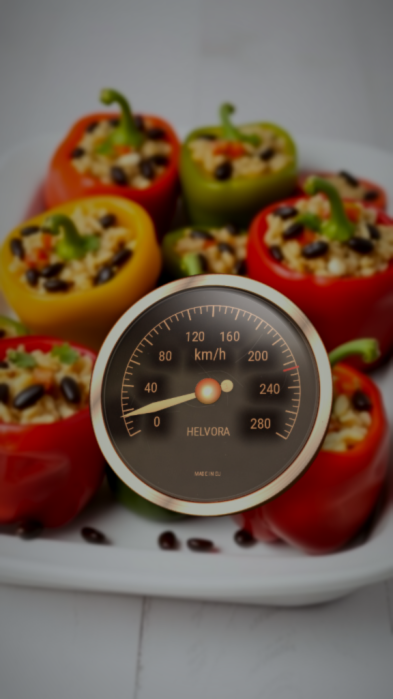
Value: 15 km/h
